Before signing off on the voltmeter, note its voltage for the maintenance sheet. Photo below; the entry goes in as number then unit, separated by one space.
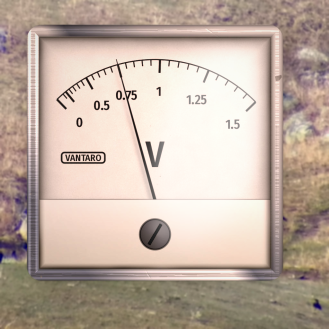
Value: 0.75 V
